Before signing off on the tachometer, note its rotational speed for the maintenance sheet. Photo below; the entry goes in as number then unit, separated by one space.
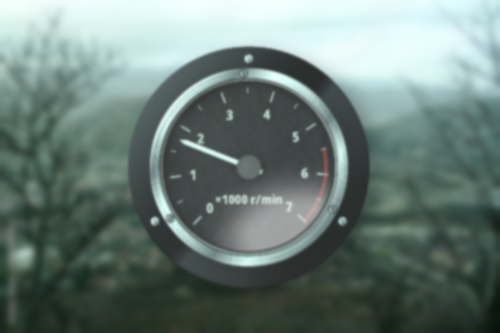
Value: 1750 rpm
